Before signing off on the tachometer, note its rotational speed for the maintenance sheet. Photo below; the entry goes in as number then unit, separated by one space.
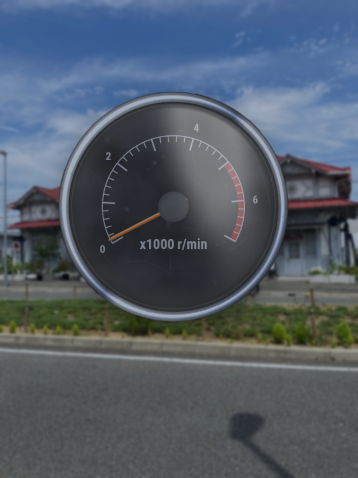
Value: 100 rpm
